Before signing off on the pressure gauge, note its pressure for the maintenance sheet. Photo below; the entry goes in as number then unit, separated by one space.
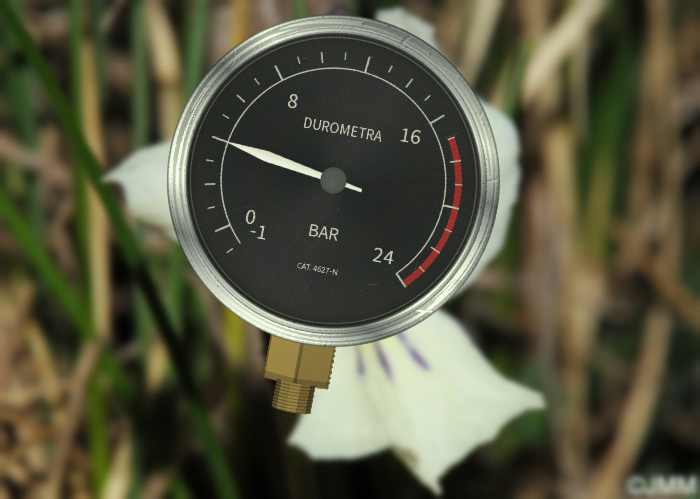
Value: 4 bar
